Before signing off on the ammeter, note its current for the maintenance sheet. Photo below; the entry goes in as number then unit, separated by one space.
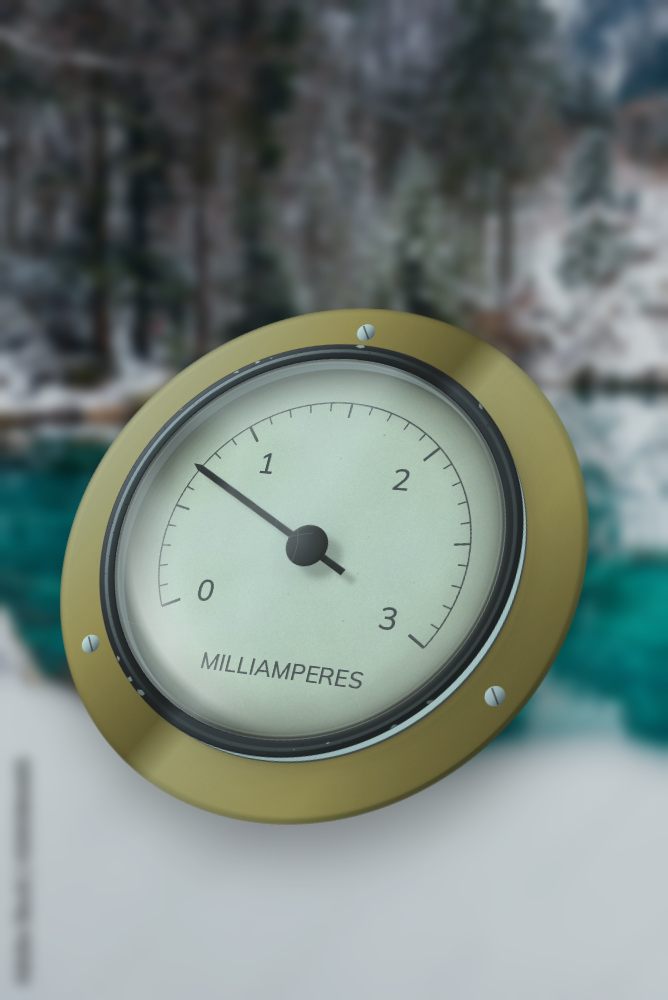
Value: 0.7 mA
